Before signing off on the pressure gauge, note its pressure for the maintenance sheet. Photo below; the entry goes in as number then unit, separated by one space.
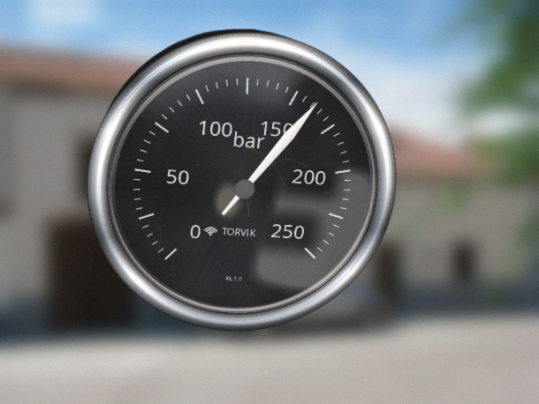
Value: 160 bar
